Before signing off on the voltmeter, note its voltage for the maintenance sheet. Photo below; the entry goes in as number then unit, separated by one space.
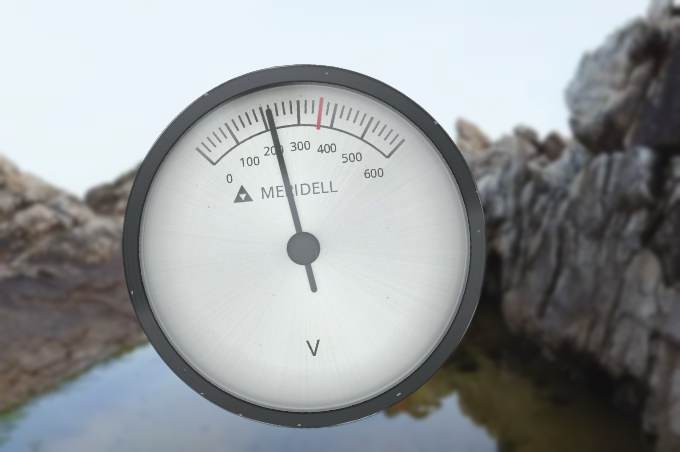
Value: 220 V
